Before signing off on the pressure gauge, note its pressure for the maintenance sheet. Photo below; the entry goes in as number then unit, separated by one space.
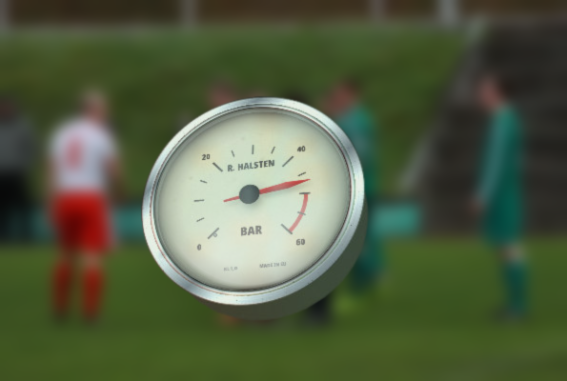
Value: 47.5 bar
